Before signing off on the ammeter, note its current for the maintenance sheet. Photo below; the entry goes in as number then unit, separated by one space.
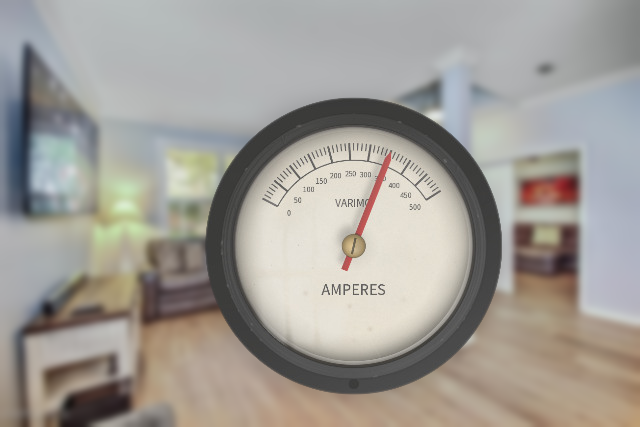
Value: 350 A
